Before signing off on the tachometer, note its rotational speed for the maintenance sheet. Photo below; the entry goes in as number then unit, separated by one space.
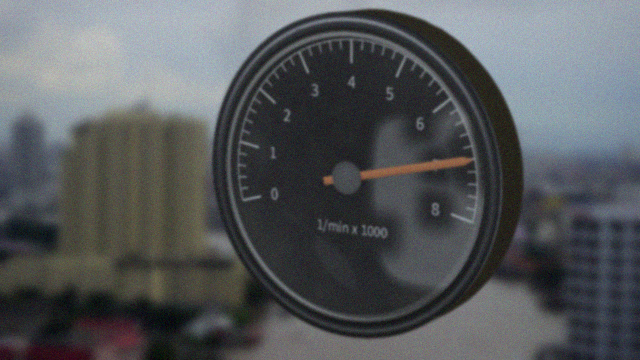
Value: 7000 rpm
